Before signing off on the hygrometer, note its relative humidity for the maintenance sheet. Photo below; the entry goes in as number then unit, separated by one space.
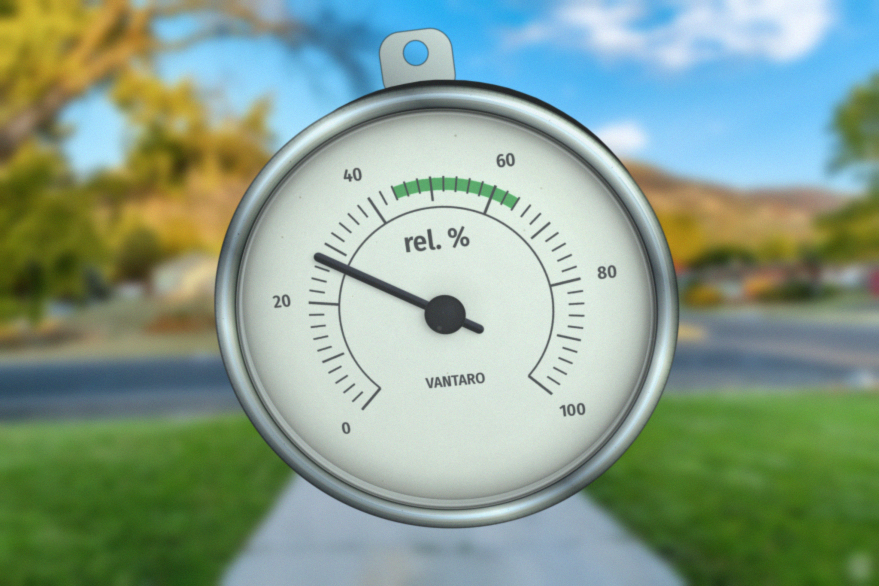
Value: 28 %
